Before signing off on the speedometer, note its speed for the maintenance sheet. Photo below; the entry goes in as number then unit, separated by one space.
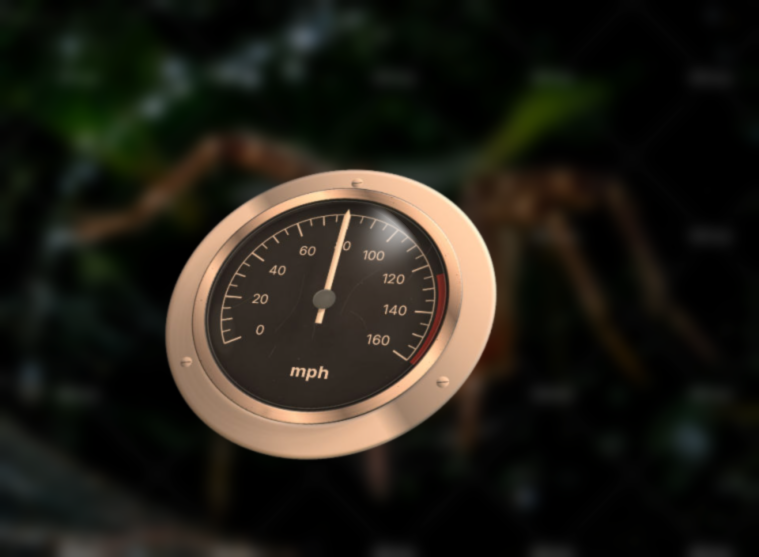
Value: 80 mph
